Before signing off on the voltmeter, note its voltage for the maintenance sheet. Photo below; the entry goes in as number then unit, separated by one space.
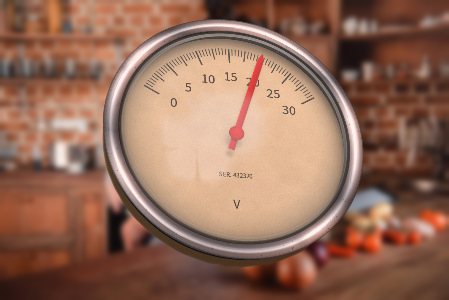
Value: 20 V
